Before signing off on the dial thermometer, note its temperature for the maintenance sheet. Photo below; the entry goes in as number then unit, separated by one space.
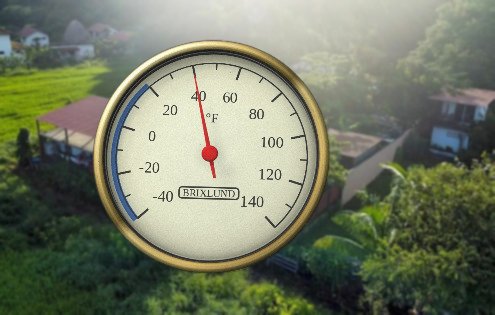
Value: 40 °F
